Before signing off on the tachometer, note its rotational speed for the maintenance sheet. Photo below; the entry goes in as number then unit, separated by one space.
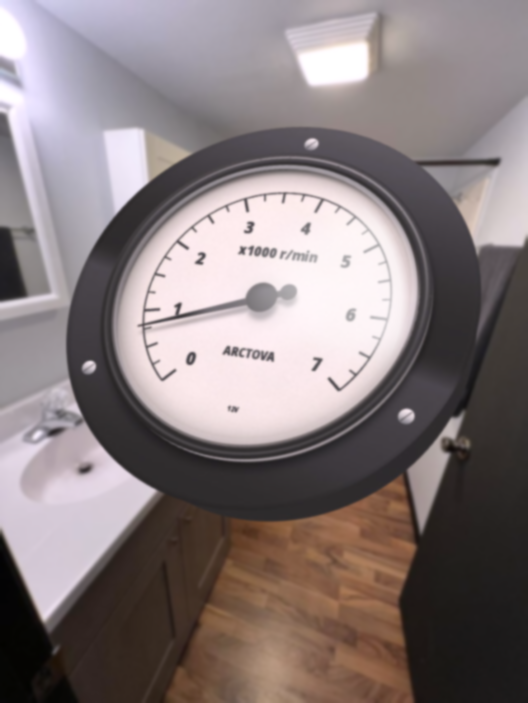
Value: 750 rpm
